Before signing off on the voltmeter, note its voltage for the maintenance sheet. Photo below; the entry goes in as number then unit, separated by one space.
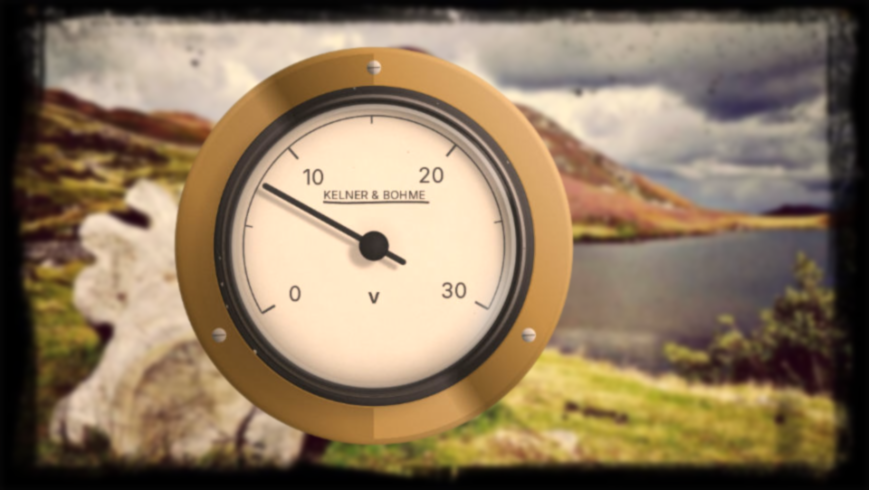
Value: 7.5 V
